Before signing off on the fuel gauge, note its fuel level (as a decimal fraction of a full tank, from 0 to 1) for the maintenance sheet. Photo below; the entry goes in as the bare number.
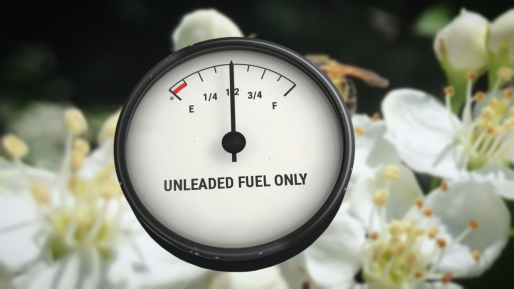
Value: 0.5
